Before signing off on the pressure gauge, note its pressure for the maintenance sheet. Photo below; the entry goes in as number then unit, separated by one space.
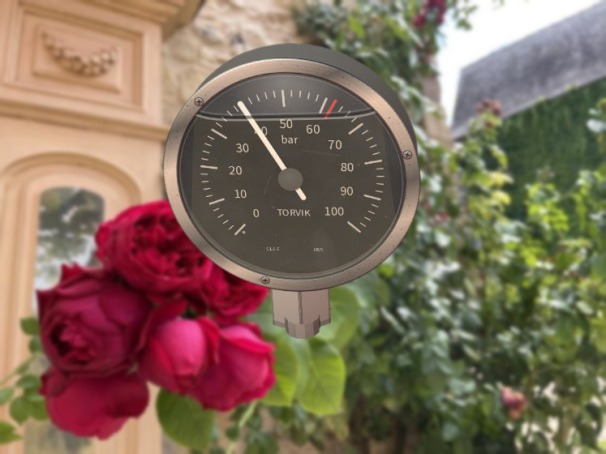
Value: 40 bar
